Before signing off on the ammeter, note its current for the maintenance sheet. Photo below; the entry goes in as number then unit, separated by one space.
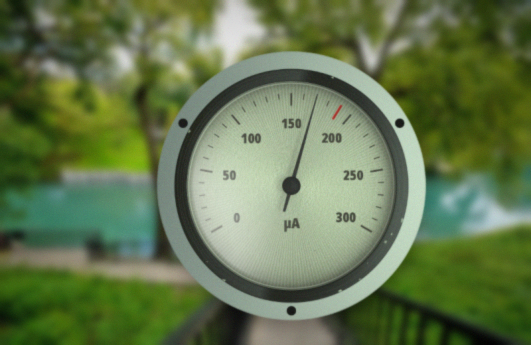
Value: 170 µA
